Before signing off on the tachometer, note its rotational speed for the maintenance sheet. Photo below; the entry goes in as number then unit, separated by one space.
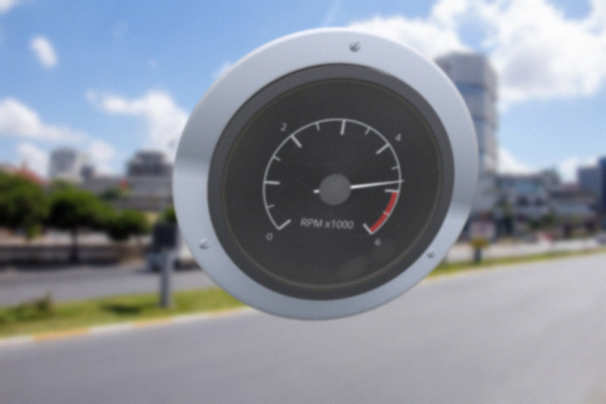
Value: 4750 rpm
